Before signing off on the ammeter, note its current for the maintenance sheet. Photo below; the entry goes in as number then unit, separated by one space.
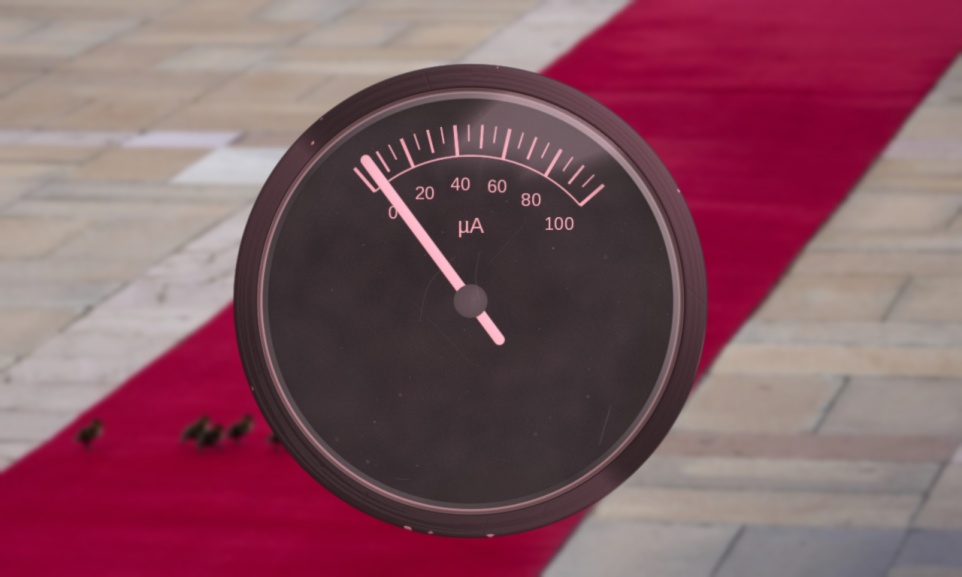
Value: 5 µA
